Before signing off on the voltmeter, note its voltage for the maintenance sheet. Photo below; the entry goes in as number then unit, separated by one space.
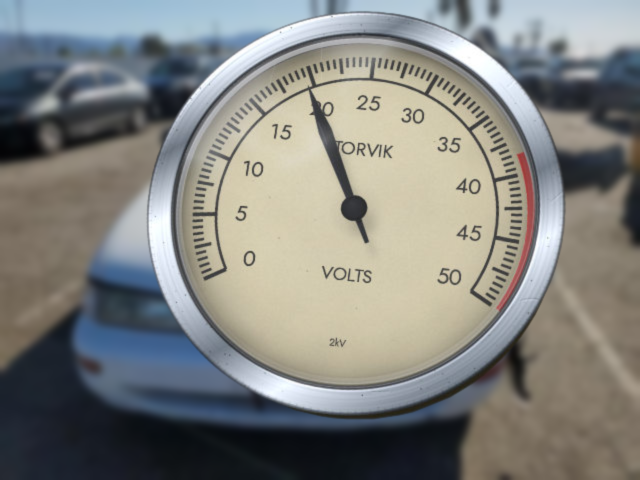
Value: 19.5 V
